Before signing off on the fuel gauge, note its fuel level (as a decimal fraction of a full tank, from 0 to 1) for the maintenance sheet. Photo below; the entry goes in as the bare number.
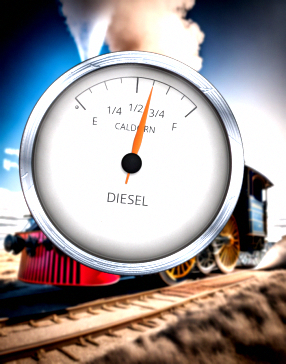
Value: 0.625
